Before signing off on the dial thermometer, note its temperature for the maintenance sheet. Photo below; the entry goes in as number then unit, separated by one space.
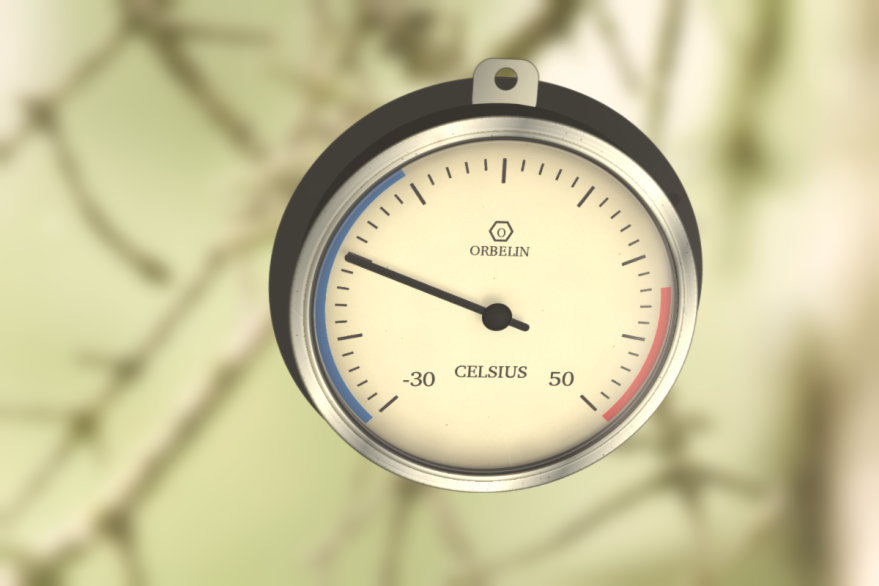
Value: -10 °C
